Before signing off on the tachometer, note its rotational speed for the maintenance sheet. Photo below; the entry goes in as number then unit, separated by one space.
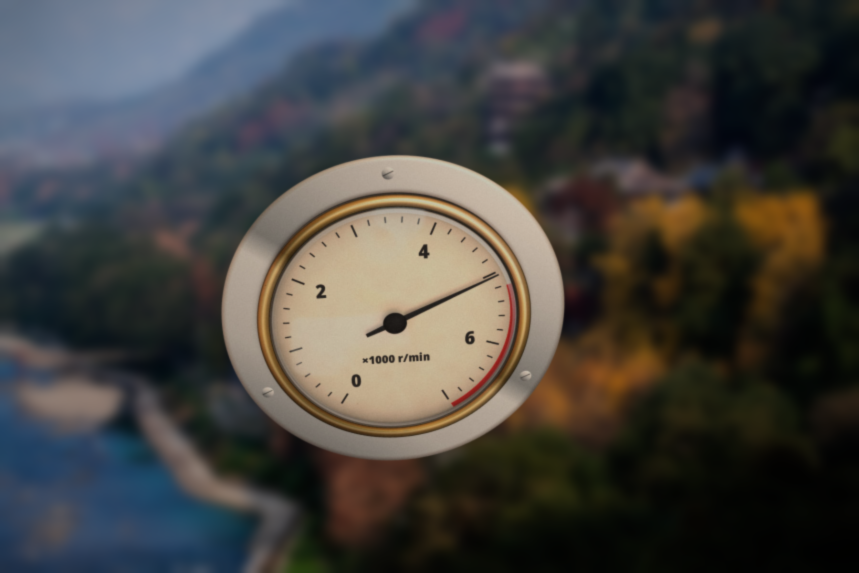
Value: 5000 rpm
